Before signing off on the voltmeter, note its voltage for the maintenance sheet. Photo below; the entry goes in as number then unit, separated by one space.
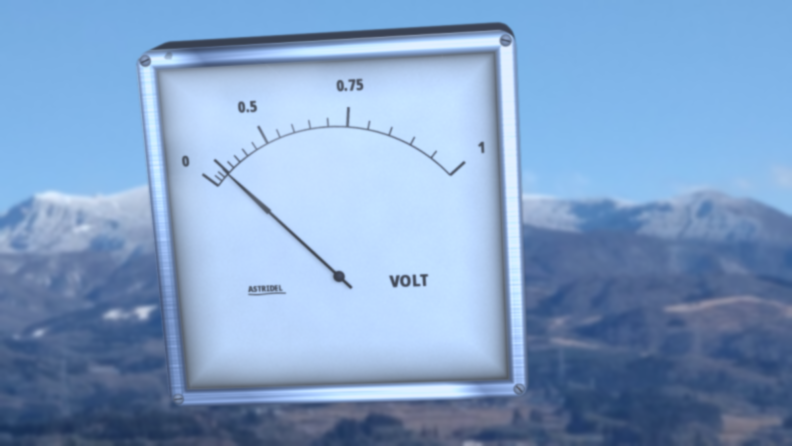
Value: 0.25 V
